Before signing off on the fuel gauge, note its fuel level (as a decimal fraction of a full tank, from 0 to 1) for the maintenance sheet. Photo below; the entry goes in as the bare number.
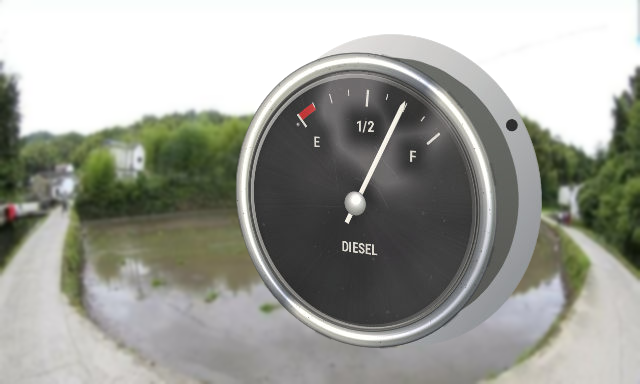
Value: 0.75
